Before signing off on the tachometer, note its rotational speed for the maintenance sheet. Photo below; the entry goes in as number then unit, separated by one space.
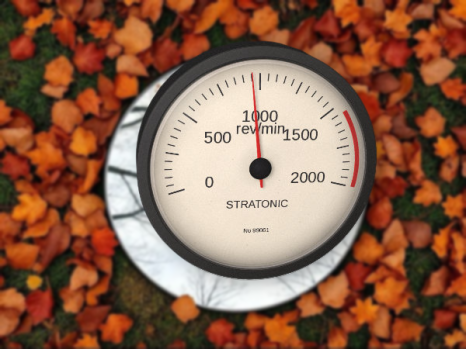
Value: 950 rpm
